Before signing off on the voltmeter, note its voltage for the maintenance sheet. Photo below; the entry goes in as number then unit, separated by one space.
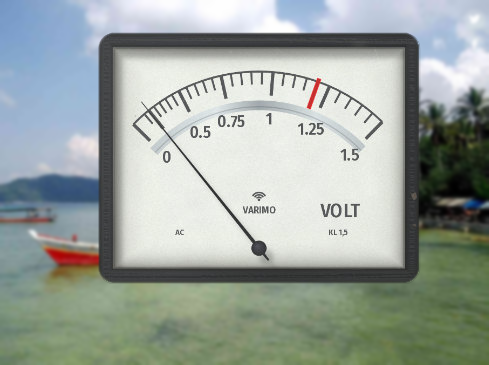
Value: 0.25 V
